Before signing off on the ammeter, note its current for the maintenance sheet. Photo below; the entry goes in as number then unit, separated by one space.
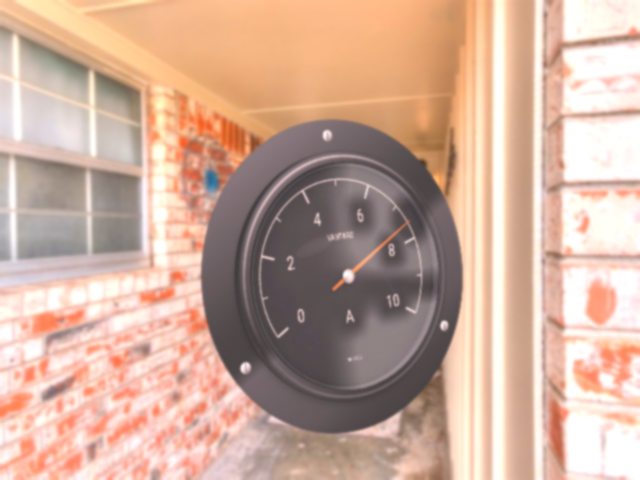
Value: 7.5 A
